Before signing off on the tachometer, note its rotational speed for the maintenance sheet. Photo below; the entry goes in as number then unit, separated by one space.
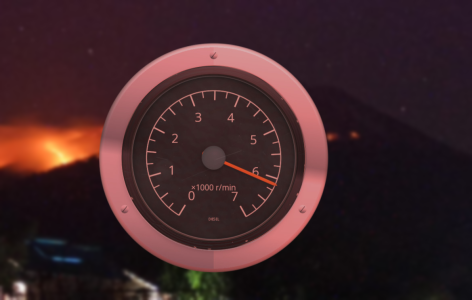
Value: 6125 rpm
